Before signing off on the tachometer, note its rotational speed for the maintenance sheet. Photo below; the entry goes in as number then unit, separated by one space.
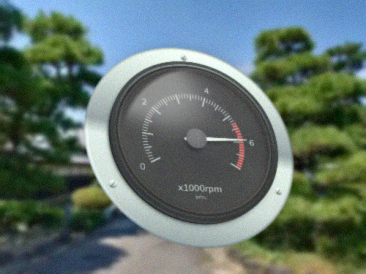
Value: 6000 rpm
